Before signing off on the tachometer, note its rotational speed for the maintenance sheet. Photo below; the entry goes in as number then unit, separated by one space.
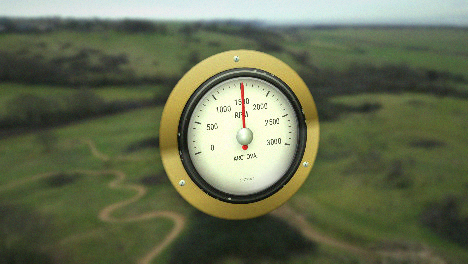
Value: 1500 rpm
